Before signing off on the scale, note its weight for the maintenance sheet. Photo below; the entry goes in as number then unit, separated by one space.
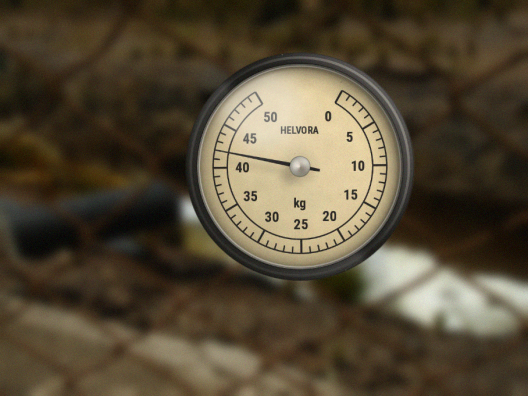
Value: 42 kg
